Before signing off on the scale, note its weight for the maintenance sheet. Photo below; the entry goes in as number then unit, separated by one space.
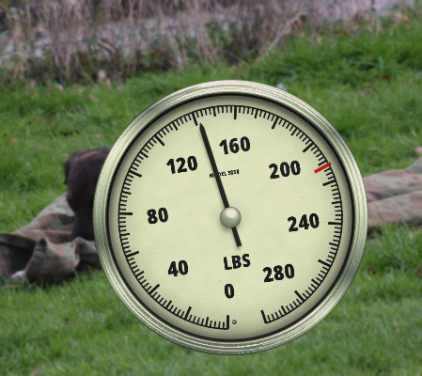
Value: 142 lb
